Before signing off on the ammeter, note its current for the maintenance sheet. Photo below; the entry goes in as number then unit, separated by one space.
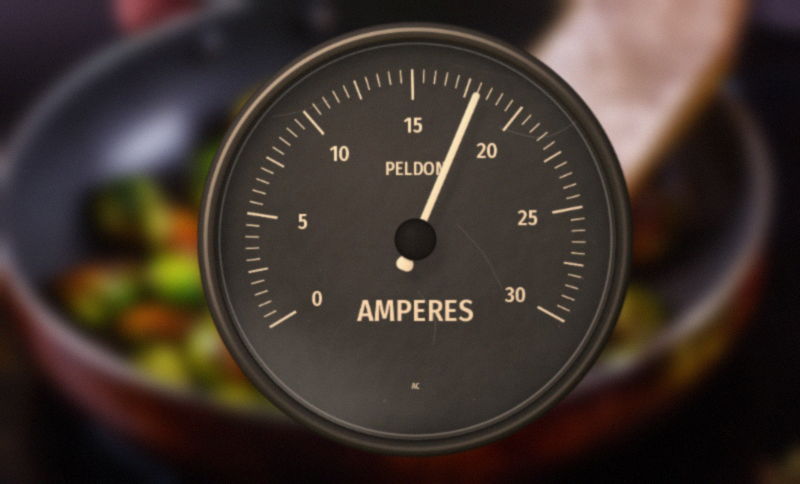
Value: 18 A
